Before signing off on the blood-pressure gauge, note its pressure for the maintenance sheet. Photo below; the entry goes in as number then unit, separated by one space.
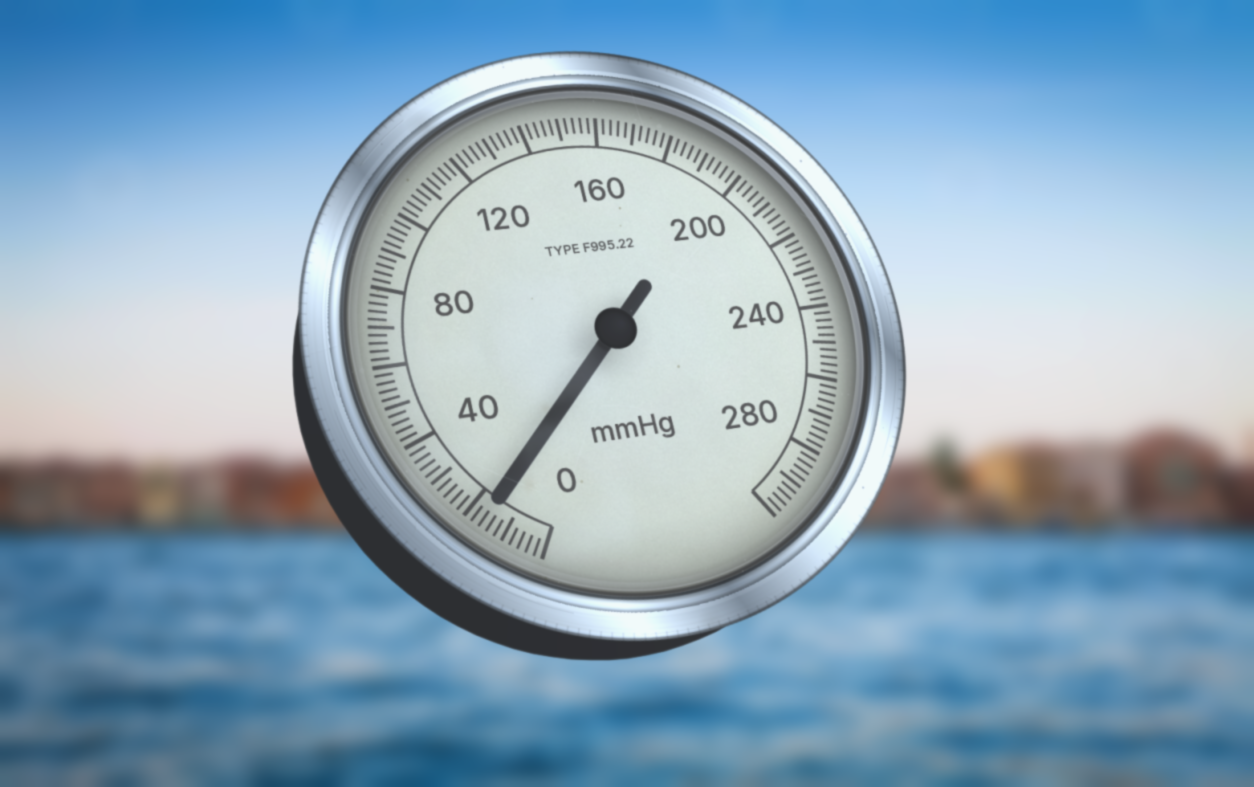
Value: 16 mmHg
